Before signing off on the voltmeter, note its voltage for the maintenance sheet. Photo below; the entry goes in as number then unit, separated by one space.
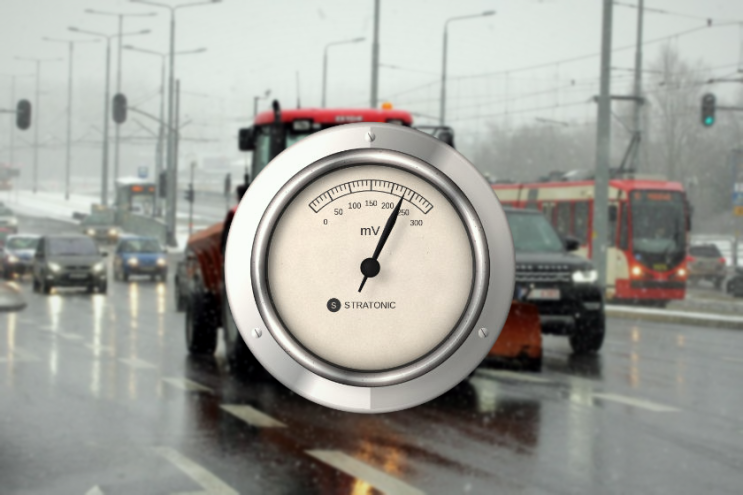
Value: 230 mV
